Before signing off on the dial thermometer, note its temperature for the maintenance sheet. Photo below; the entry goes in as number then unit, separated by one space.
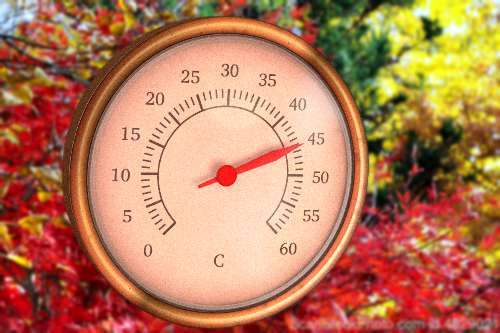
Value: 45 °C
